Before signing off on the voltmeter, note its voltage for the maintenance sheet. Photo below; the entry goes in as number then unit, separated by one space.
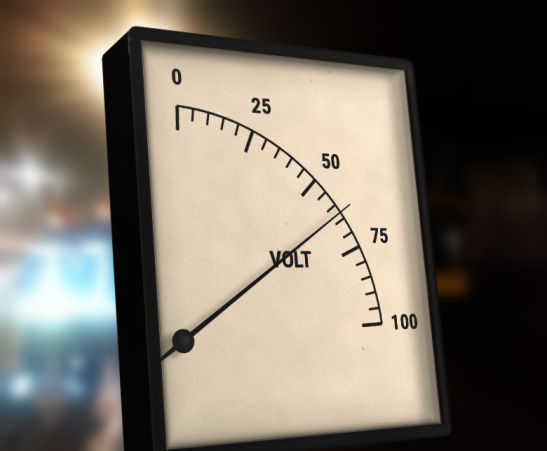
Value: 62.5 V
